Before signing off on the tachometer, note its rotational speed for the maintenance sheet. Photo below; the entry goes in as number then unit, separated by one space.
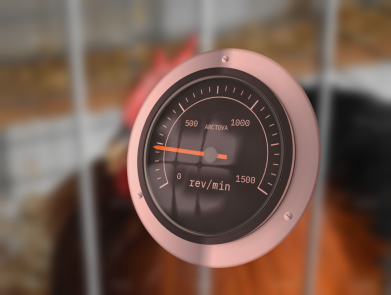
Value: 225 rpm
